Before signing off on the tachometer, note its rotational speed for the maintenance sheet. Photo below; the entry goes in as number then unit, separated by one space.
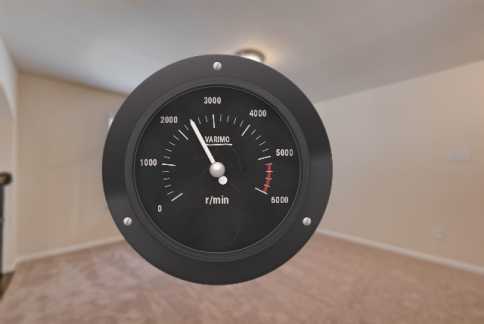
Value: 2400 rpm
